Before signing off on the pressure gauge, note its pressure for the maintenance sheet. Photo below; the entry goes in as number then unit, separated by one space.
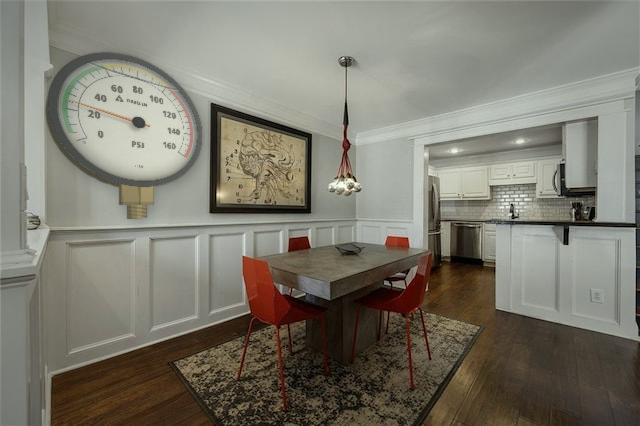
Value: 25 psi
